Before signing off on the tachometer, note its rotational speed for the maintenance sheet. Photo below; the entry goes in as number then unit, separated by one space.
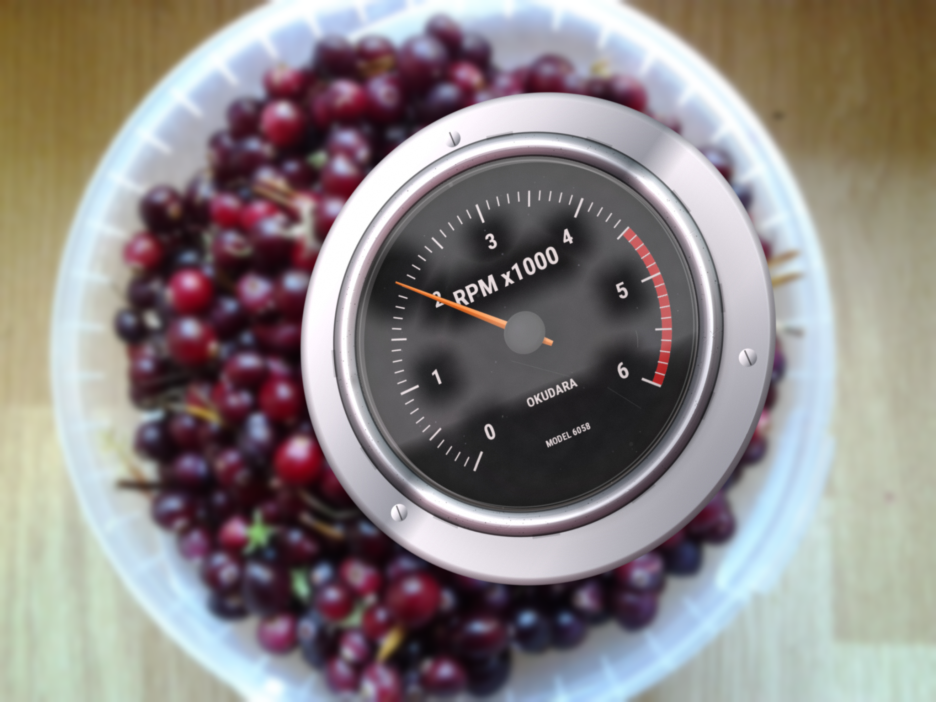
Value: 2000 rpm
